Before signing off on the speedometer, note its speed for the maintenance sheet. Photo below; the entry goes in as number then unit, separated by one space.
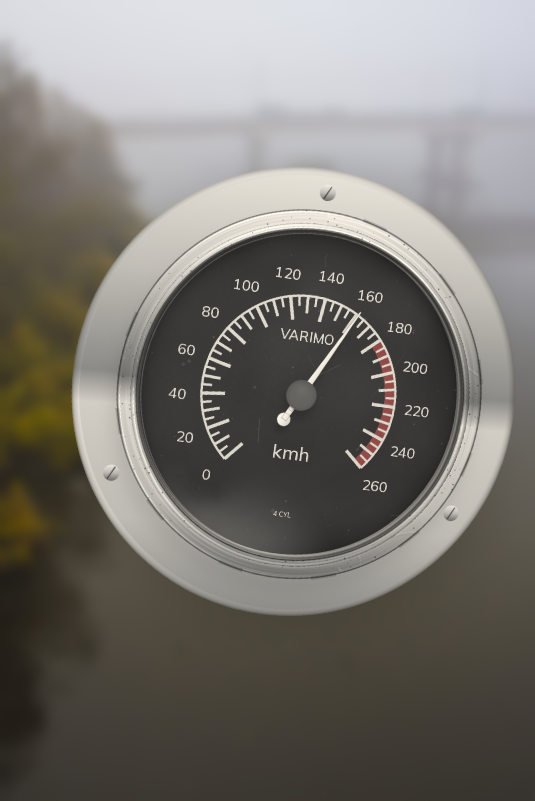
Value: 160 km/h
